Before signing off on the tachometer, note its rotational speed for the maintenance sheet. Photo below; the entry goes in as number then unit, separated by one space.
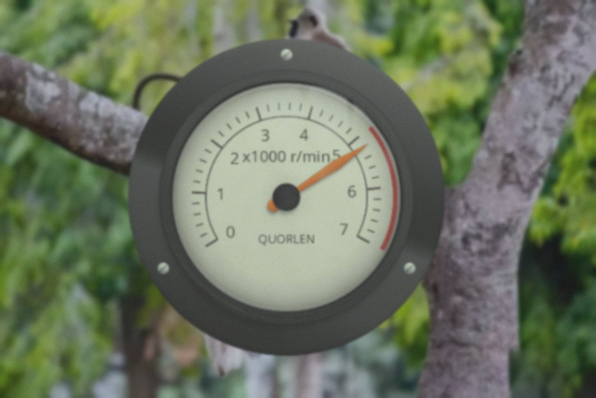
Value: 5200 rpm
